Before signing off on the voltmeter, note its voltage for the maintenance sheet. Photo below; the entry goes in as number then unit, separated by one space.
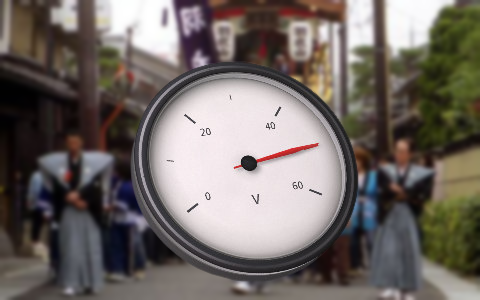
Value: 50 V
